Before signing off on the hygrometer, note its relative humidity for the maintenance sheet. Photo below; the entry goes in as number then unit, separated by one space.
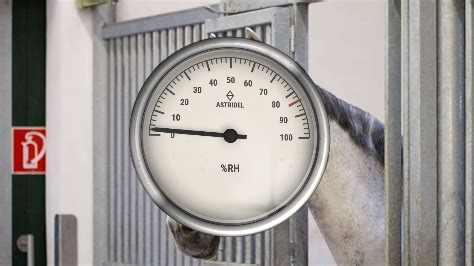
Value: 2 %
